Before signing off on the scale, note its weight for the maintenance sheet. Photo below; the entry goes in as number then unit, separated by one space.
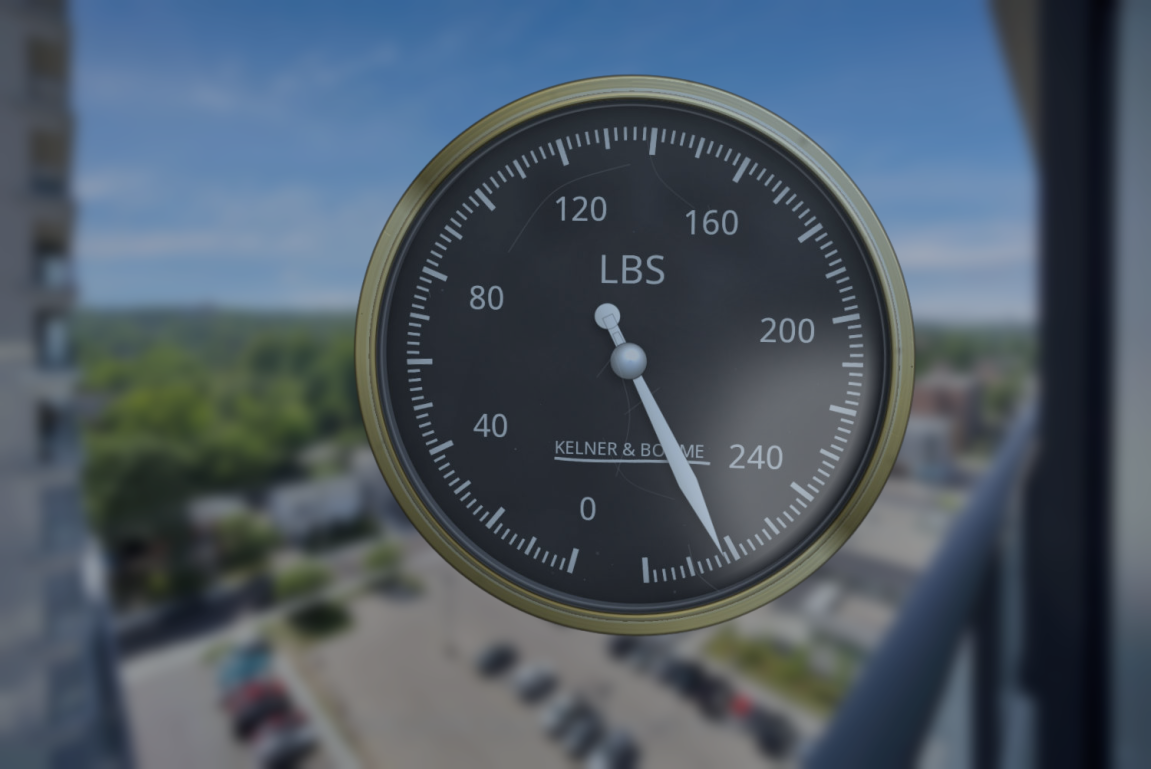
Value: 262 lb
